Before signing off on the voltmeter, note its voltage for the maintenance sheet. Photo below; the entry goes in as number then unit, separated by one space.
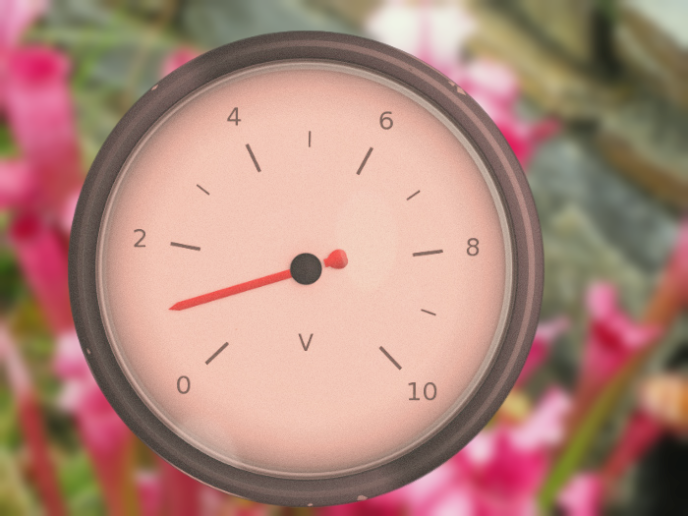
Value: 1 V
